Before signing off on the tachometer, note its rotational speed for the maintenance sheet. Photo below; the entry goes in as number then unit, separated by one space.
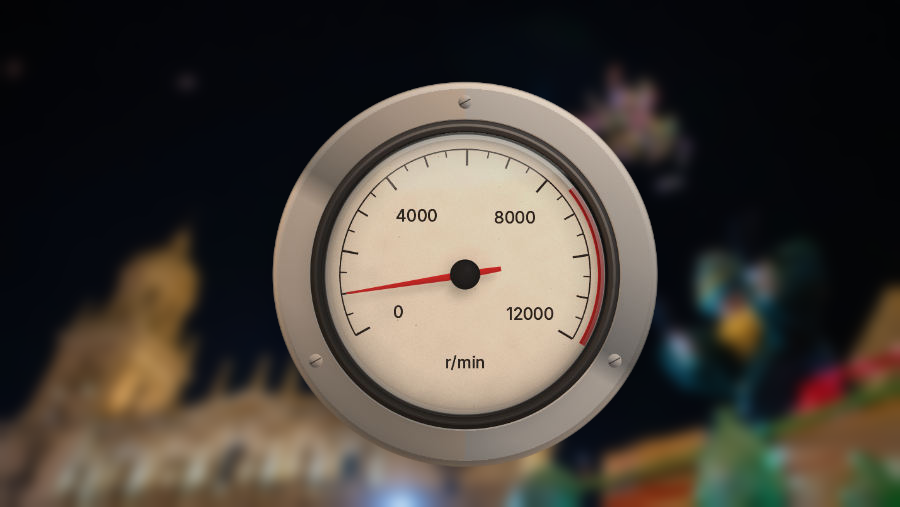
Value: 1000 rpm
